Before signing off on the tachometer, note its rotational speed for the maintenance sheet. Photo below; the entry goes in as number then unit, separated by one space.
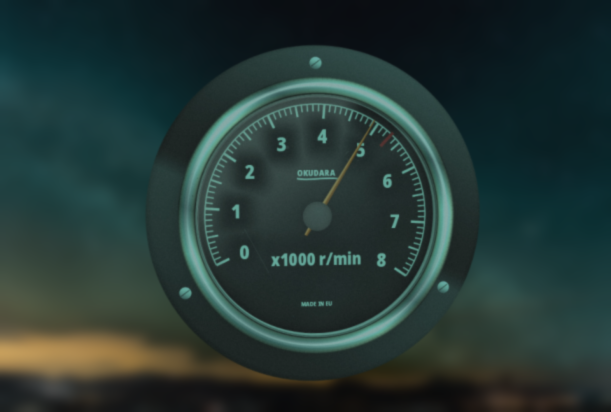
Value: 4900 rpm
